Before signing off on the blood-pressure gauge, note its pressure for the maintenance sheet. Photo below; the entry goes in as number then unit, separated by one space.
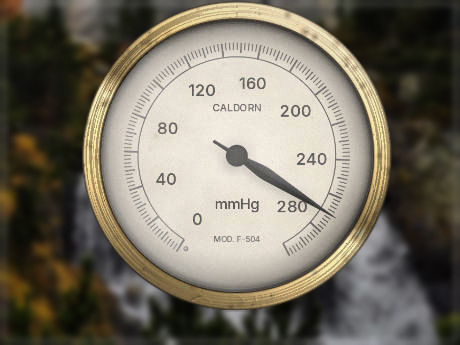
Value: 270 mmHg
